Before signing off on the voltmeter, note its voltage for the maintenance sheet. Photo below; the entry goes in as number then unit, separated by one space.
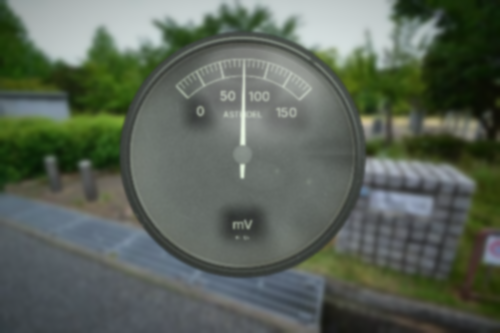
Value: 75 mV
